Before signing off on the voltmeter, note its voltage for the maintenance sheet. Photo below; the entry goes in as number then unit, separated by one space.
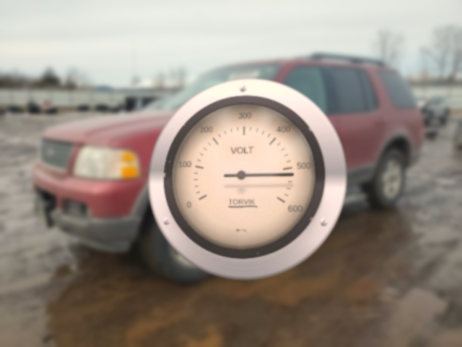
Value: 520 V
